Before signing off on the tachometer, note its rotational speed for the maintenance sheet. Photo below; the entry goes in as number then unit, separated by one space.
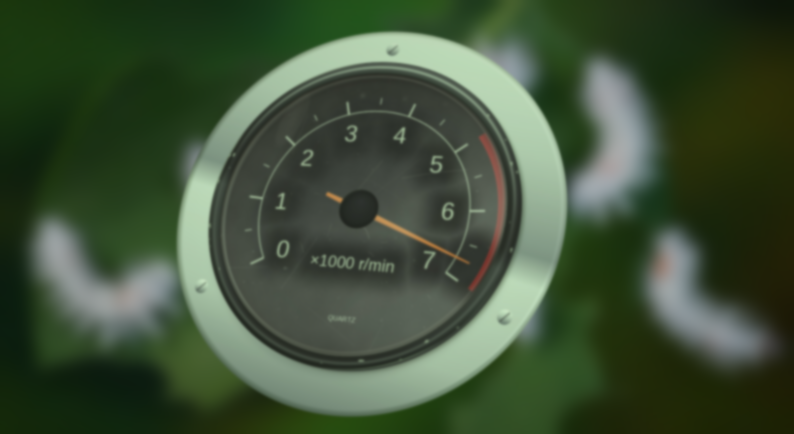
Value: 6750 rpm
